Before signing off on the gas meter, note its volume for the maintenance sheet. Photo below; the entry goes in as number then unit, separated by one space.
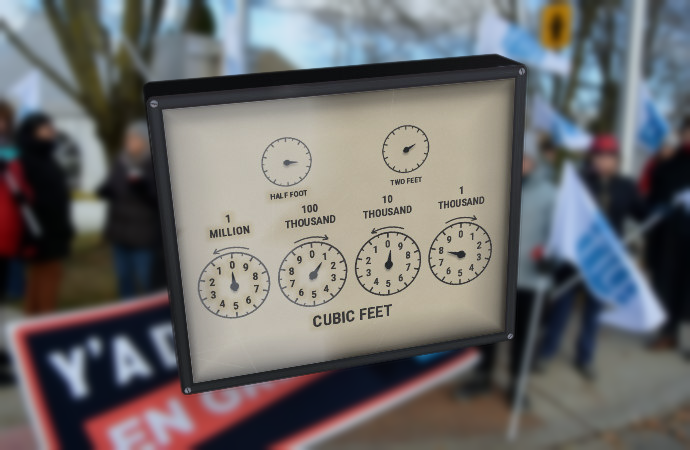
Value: 9800 ft³
